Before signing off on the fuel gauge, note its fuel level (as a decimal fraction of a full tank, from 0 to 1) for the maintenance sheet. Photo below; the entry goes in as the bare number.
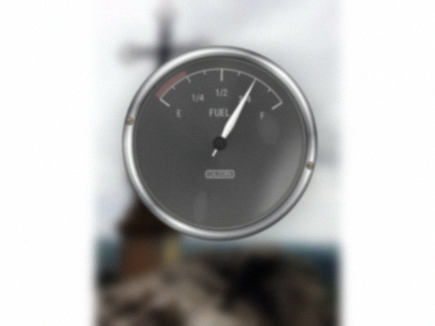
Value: 0.75
